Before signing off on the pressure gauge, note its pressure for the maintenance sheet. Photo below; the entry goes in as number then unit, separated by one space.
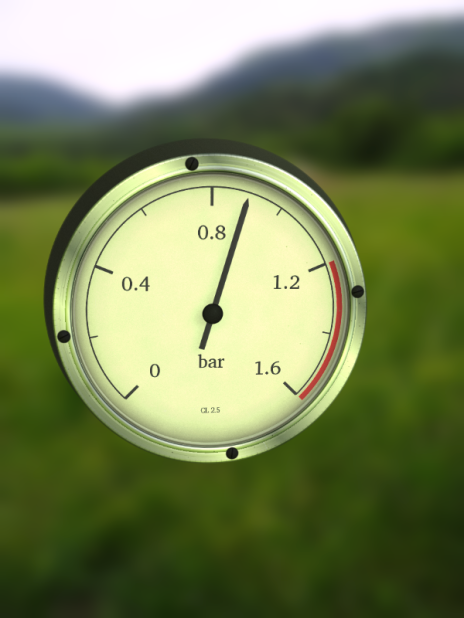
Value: 0.9 bar
